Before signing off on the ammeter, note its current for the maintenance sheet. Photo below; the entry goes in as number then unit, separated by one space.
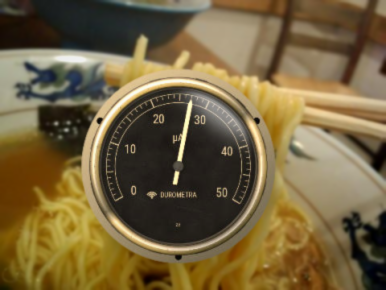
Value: 27 µA
